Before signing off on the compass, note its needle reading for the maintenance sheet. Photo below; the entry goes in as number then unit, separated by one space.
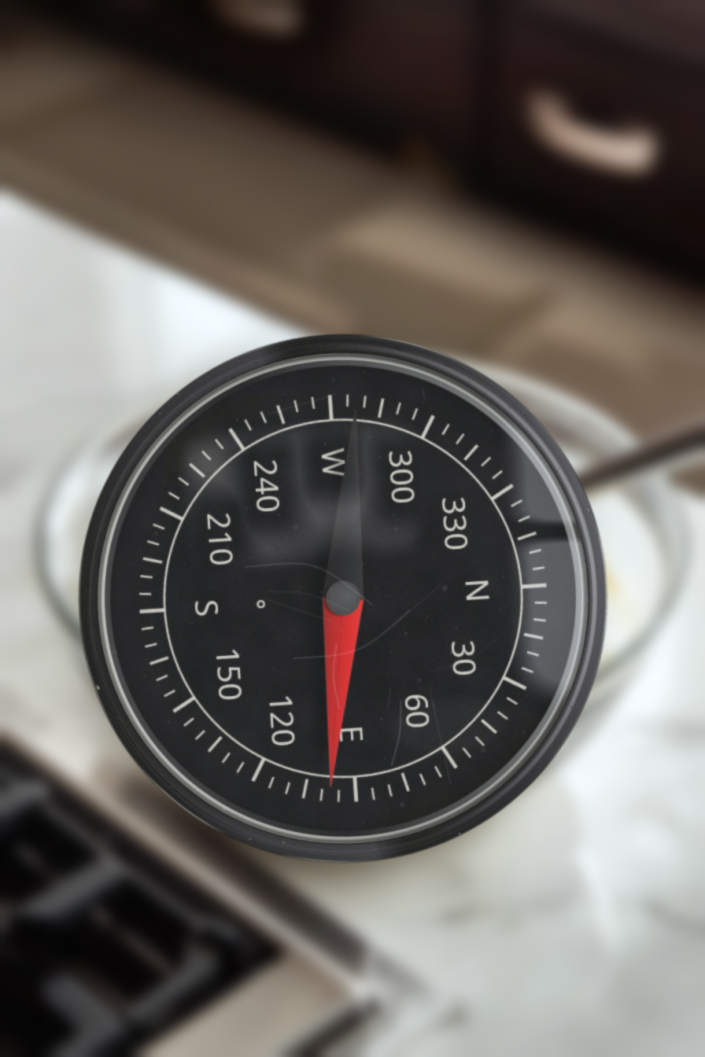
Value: 97.5 °
